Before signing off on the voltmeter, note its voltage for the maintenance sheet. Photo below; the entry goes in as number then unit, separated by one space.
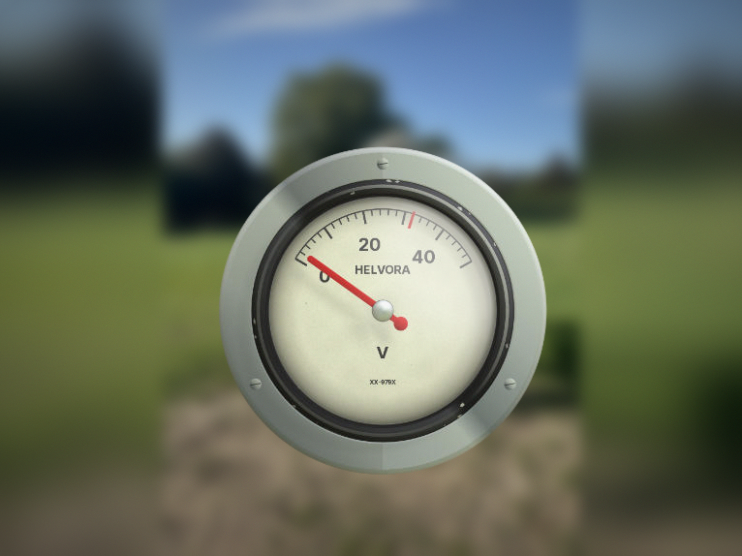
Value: 2 V
